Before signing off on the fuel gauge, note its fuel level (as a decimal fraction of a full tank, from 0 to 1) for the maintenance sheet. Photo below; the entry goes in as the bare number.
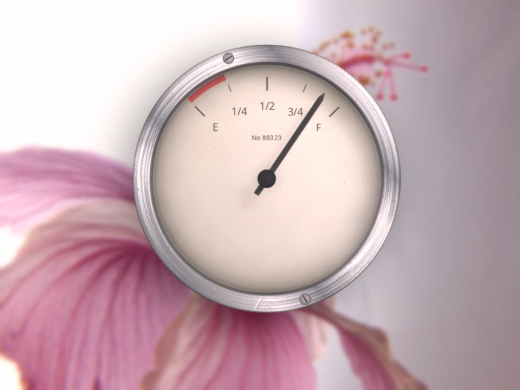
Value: 0.875
